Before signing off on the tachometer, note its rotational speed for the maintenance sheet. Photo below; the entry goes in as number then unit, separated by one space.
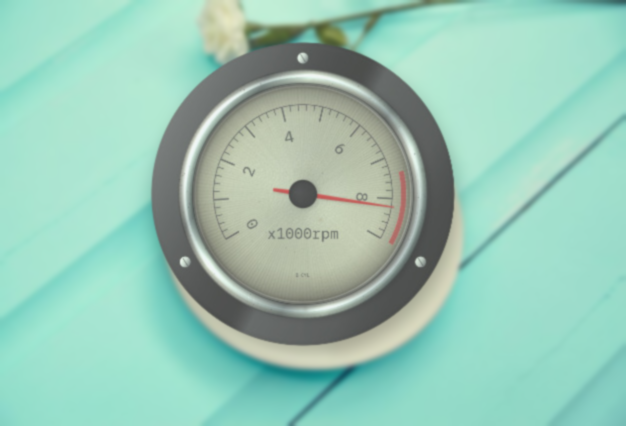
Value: 8200 rpm
